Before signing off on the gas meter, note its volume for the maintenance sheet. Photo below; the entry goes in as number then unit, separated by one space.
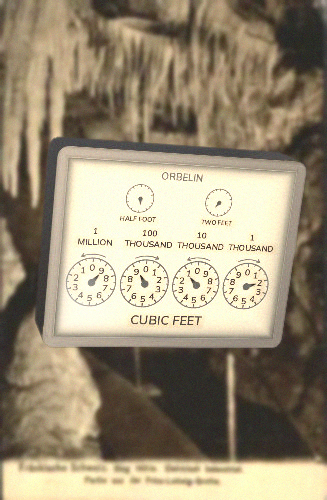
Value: 891200 ft³
